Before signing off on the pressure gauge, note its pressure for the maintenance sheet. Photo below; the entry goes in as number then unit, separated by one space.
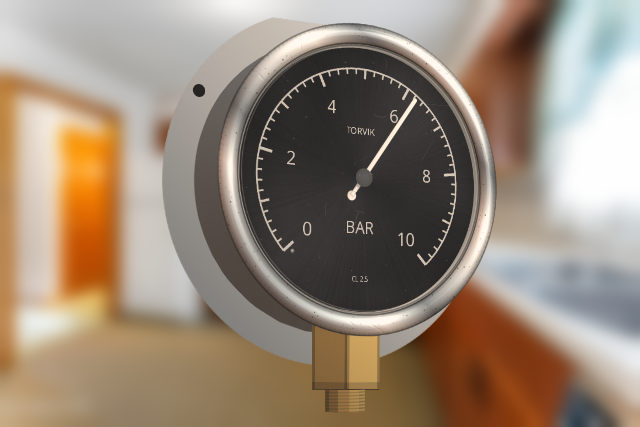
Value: 6.2 bar
